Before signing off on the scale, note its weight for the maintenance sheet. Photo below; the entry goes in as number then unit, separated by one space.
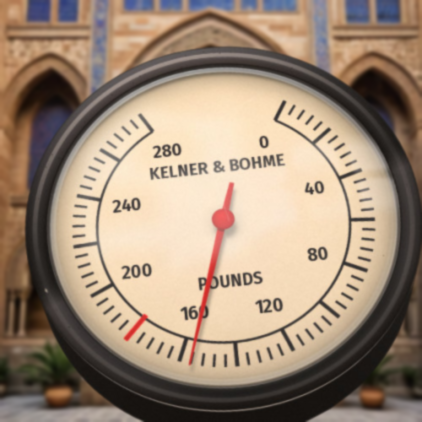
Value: 156 lb
